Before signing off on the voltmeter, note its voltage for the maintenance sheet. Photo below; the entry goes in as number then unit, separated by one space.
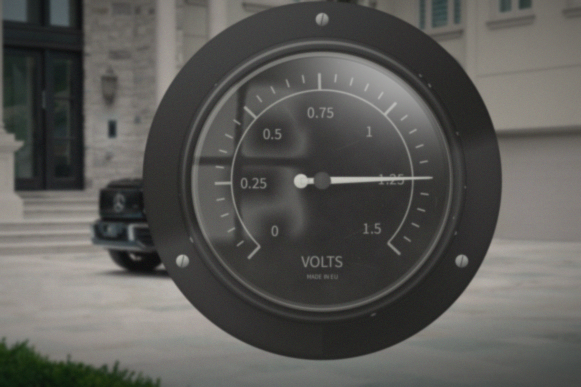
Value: 1.25 V
